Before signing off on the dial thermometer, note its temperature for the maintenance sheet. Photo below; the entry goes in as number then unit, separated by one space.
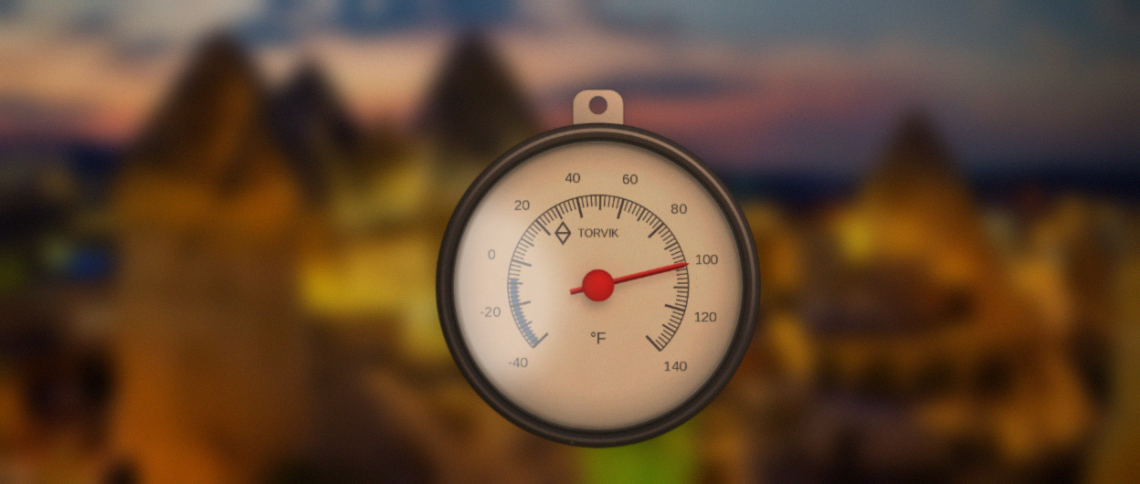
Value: 100 °F
